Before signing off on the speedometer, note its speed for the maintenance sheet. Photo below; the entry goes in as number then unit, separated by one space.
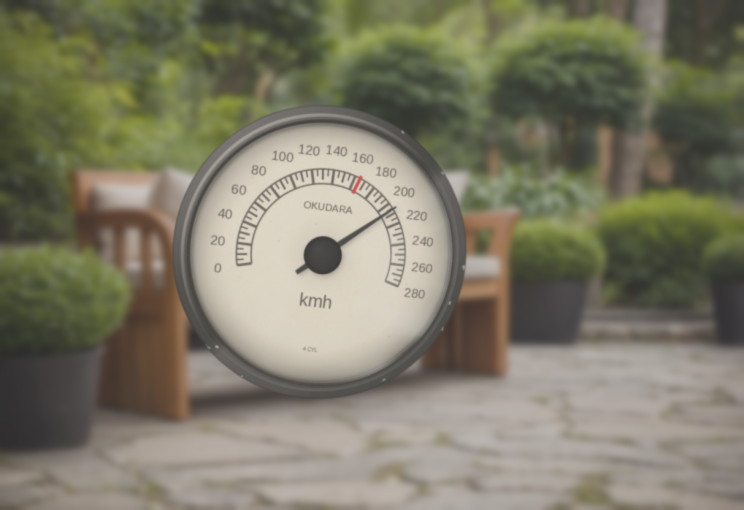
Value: 205 km/h
